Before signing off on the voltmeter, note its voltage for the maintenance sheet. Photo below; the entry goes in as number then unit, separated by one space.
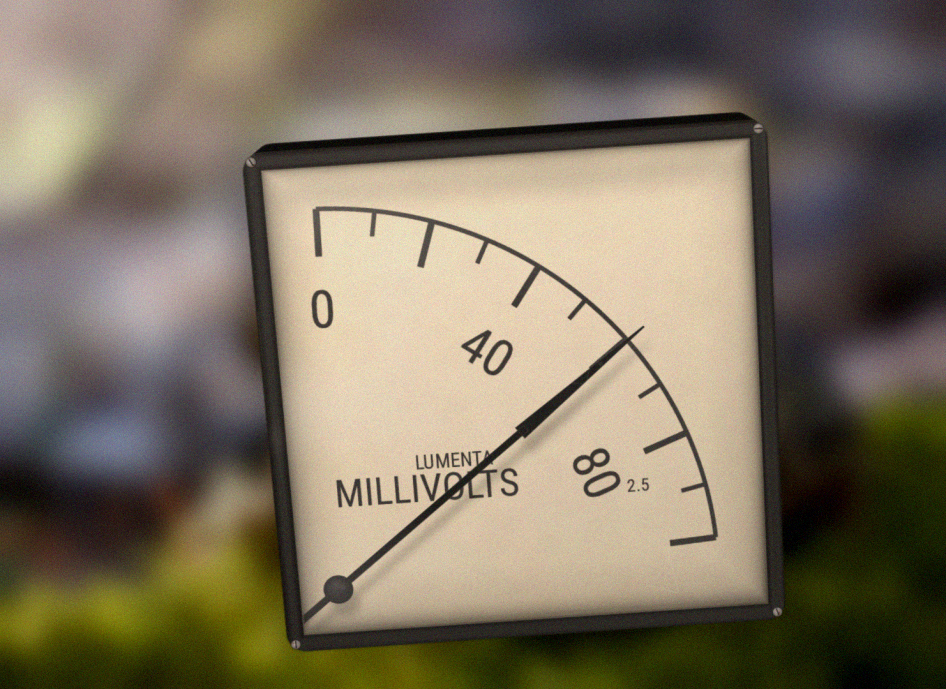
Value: 60 mV
